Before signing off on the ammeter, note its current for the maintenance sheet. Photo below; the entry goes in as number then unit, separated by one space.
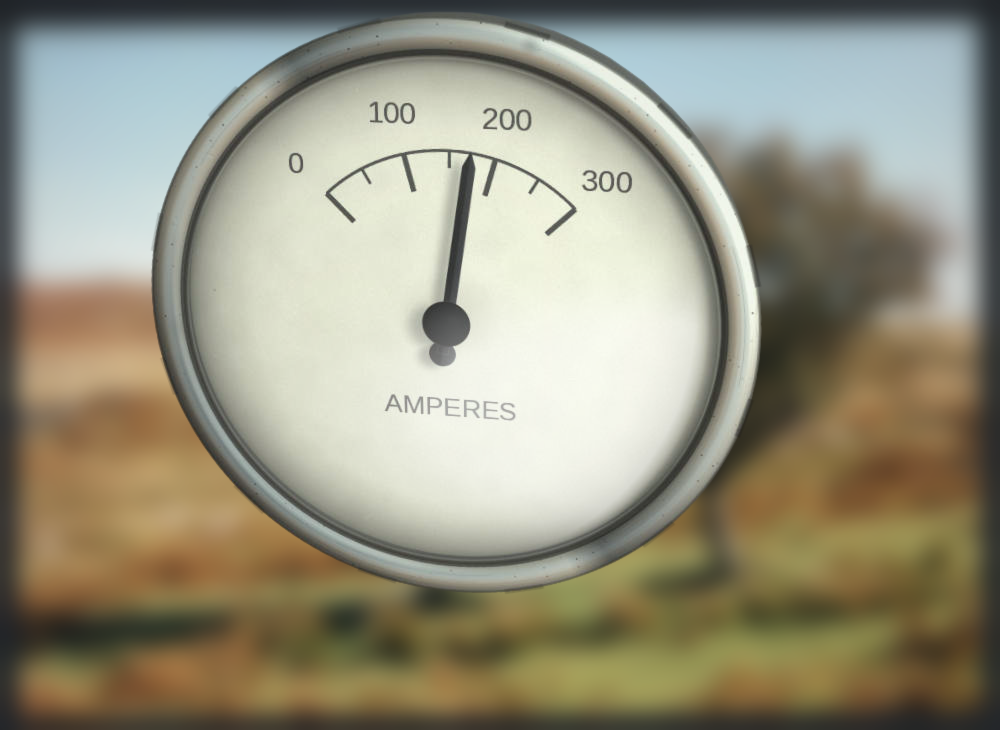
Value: 175 A
